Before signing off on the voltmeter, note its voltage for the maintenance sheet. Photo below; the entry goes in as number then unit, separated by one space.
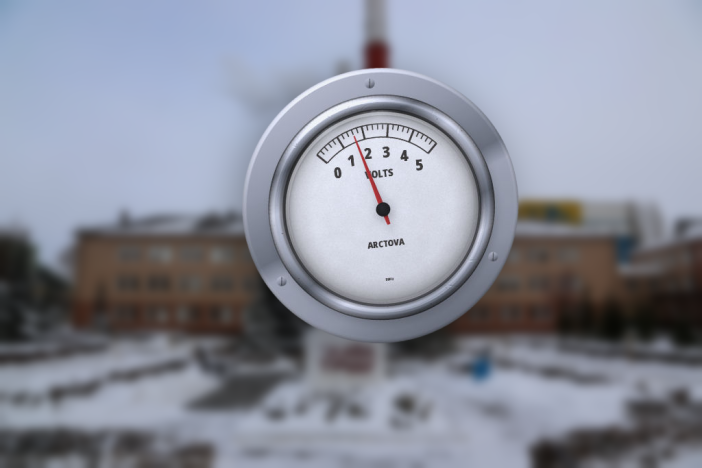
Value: 1.6 V
